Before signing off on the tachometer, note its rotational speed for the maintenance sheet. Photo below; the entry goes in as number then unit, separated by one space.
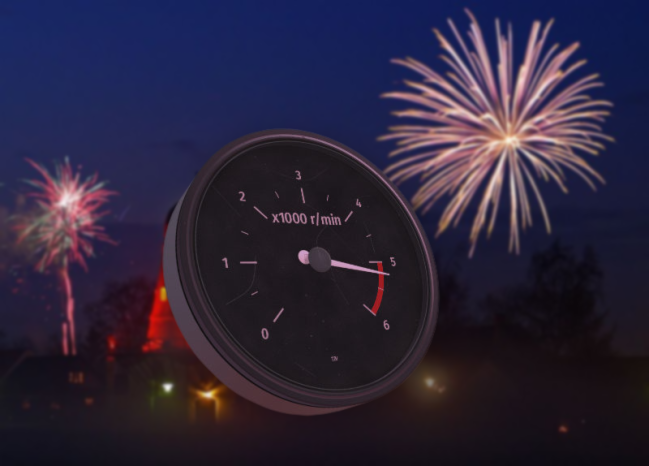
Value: 5250 rpm
